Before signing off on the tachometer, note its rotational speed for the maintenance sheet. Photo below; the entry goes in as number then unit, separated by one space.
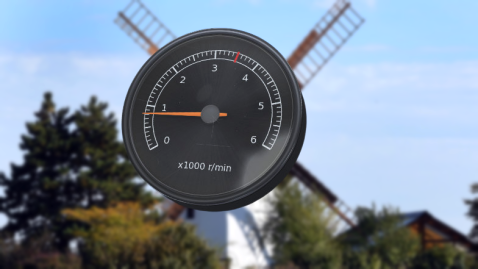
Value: 800 rpm
